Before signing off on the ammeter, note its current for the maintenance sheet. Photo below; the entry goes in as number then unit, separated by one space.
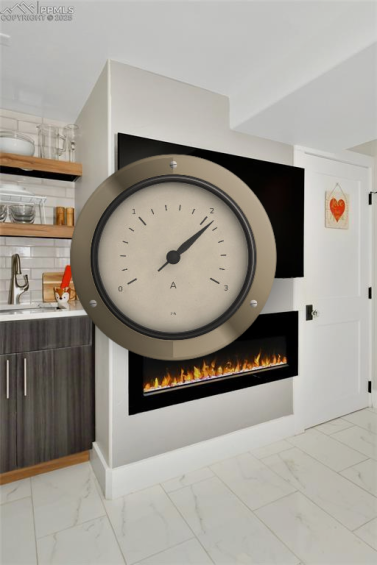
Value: 2.1 A
